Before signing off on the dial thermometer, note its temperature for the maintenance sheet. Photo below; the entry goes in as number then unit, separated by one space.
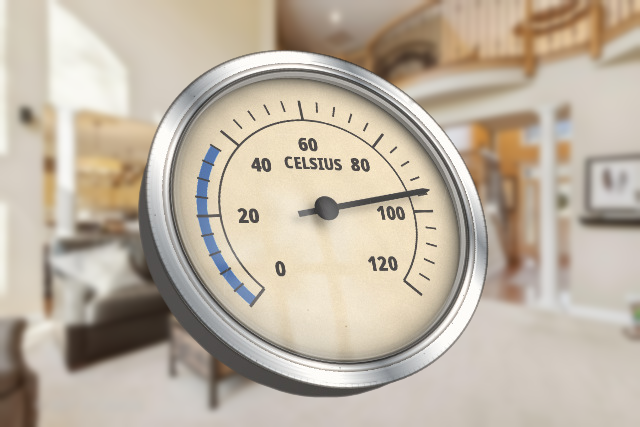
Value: 96 °C
